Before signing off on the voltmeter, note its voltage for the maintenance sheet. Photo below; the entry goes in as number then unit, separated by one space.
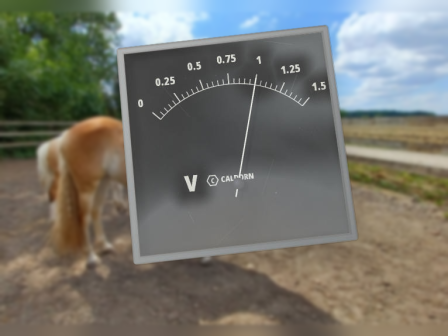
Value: 1 V
